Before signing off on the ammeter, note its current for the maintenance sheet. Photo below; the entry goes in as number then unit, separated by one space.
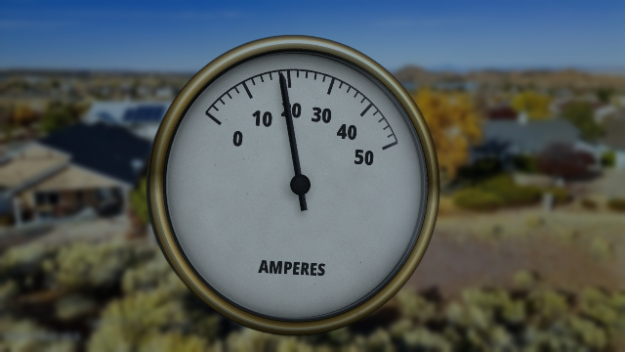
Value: 18 A
